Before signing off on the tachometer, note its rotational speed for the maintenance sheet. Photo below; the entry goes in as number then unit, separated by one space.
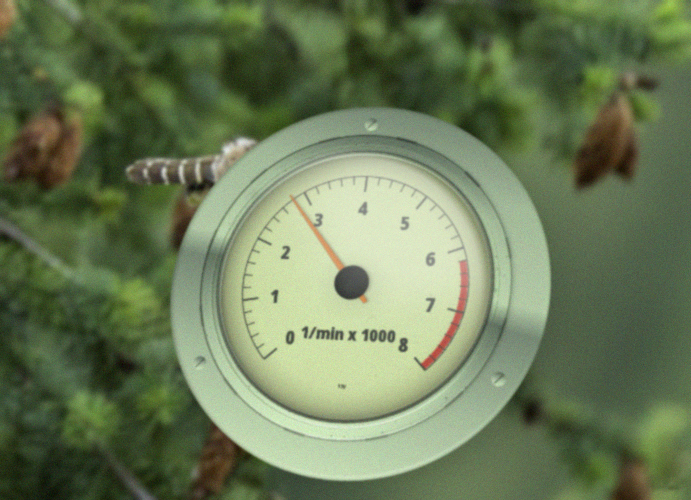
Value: 2800 rpm
